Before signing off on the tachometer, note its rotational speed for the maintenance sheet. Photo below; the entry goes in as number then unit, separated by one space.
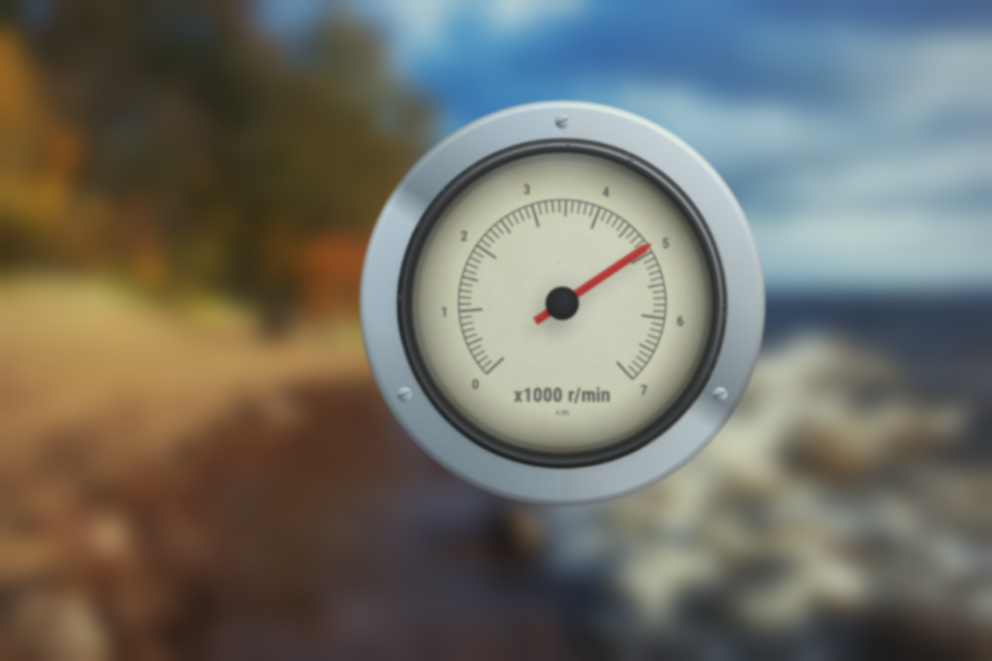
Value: 4900 rpm
